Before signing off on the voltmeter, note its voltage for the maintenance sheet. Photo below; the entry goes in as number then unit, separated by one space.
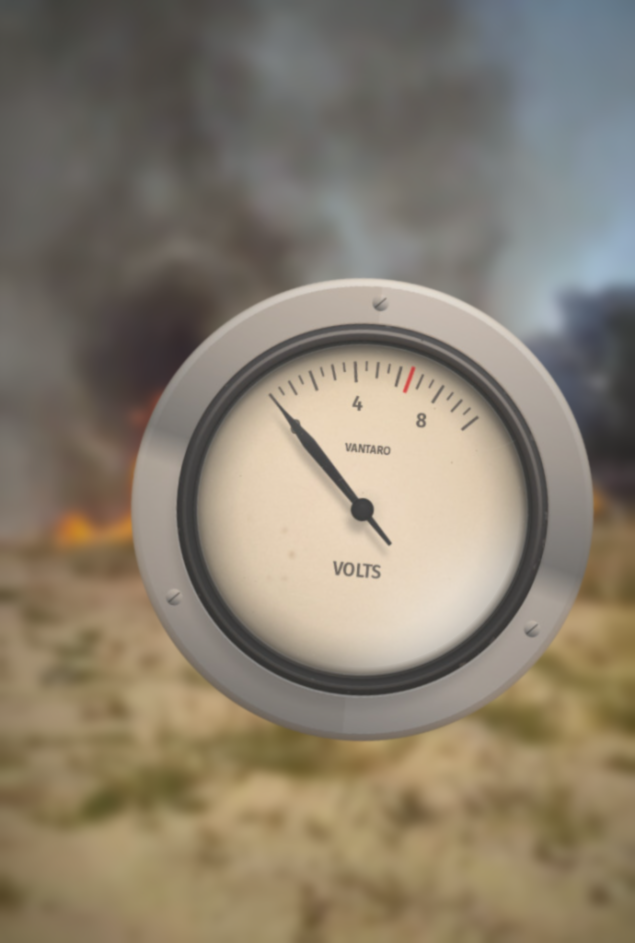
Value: 0 V
